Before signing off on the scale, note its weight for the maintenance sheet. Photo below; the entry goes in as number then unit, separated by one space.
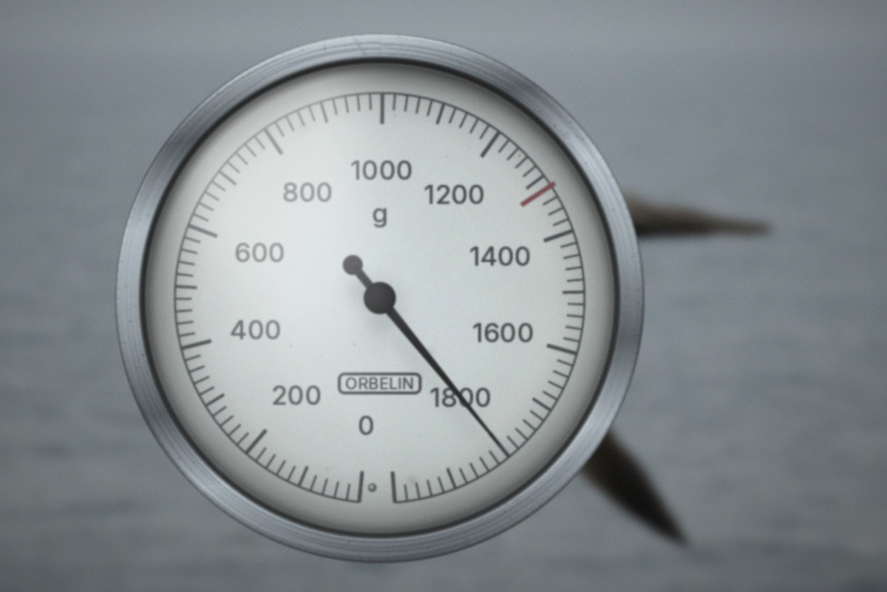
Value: 1800 g
